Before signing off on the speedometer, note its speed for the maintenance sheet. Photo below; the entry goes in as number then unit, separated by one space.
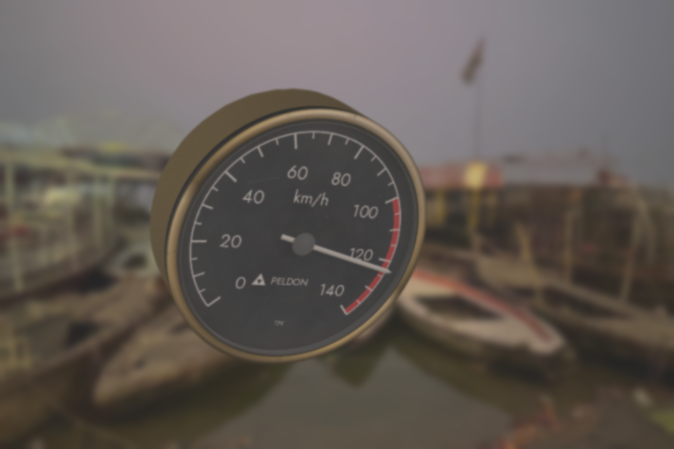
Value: 122.5 km/h
